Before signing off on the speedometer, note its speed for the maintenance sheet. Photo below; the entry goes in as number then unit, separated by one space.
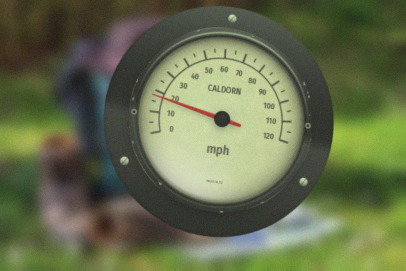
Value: 17.5 mph
